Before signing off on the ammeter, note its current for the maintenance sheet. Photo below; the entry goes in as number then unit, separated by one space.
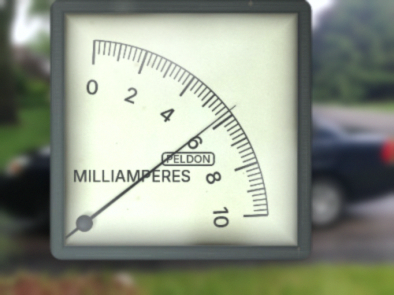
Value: 5.8 mA
